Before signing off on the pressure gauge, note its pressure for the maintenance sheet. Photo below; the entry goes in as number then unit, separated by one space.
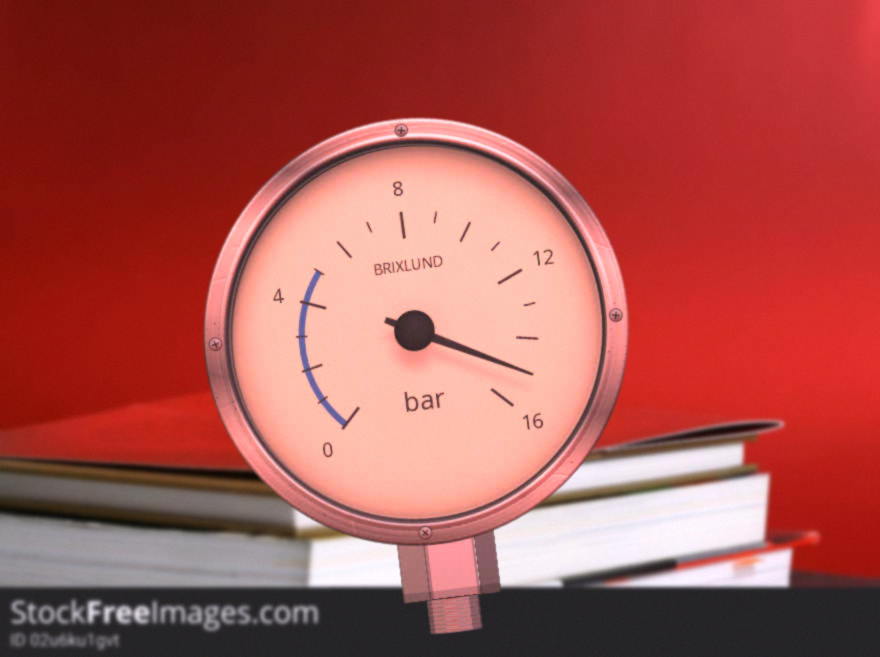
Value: 15 bar
